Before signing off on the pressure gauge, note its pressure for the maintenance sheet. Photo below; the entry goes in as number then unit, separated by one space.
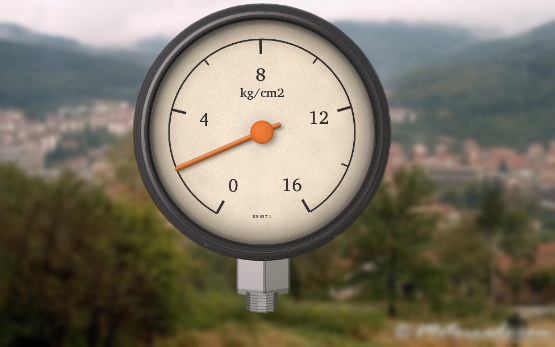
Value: 2 kg/cm²
